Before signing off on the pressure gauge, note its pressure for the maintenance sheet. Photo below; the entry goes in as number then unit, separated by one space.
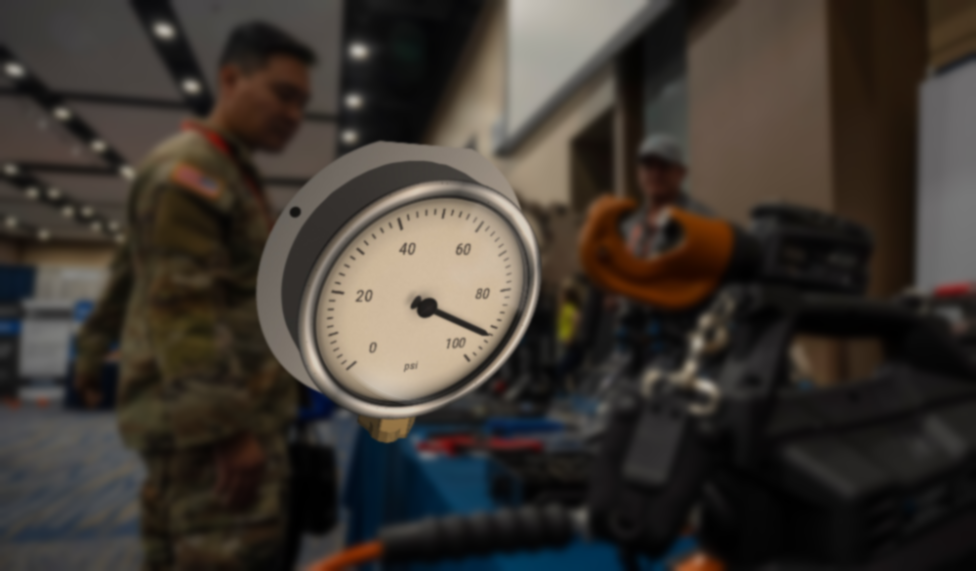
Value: 92 psi
